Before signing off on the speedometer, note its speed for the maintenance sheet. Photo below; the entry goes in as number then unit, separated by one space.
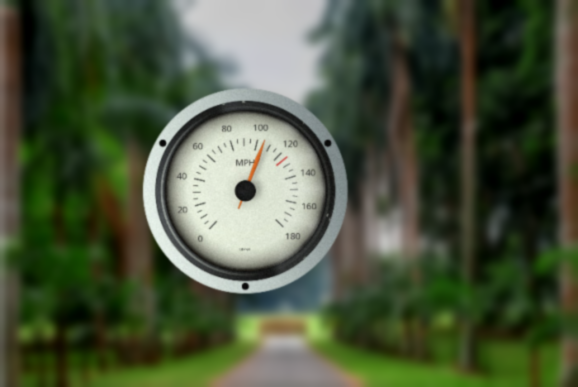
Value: 105 mph
